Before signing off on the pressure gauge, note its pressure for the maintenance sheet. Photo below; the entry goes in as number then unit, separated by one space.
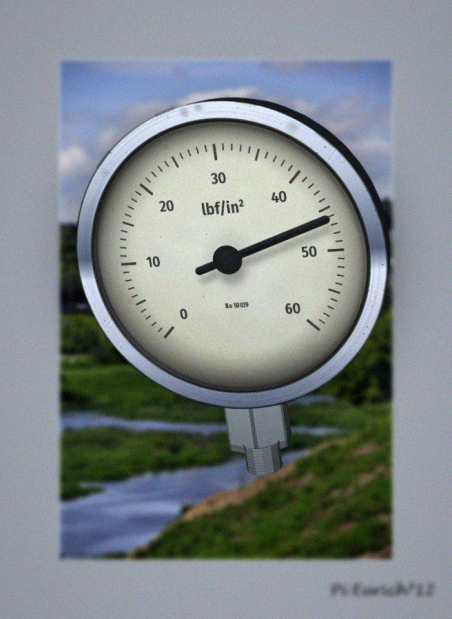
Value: 46 psi
